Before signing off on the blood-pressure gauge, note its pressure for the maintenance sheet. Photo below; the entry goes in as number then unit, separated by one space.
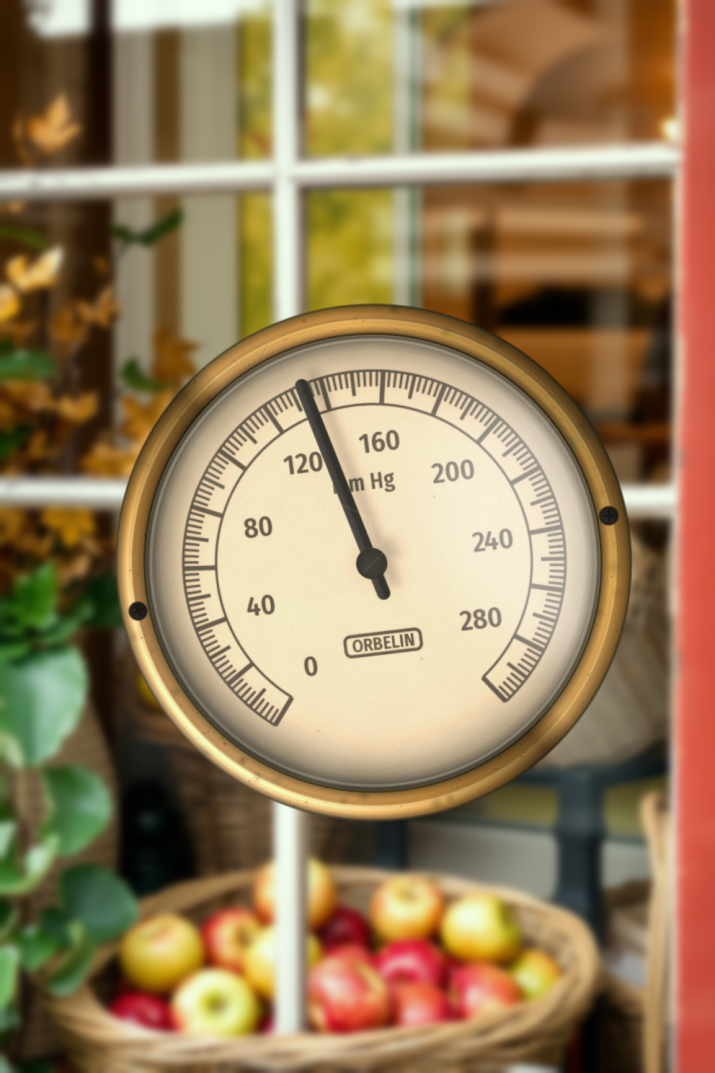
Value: 134 mmHg
